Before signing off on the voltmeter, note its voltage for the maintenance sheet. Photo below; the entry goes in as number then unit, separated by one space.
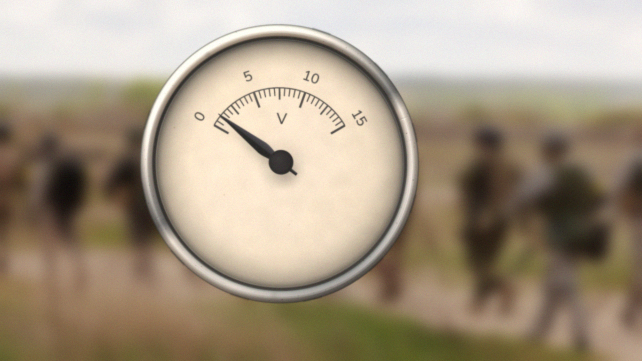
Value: 1 V
